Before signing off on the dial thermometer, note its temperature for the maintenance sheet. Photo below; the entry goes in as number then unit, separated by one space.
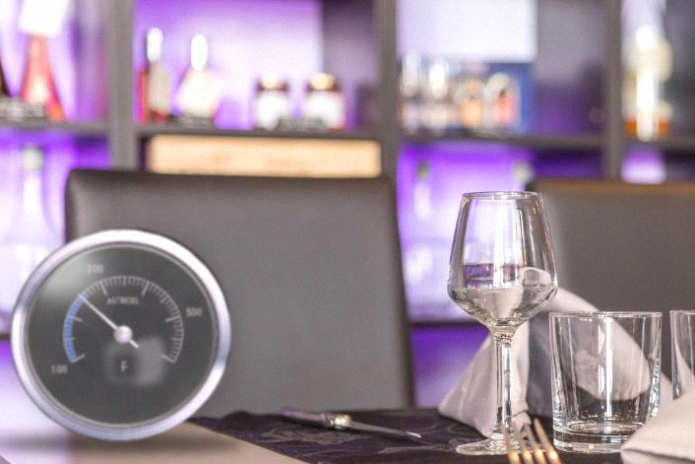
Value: 250 °F
